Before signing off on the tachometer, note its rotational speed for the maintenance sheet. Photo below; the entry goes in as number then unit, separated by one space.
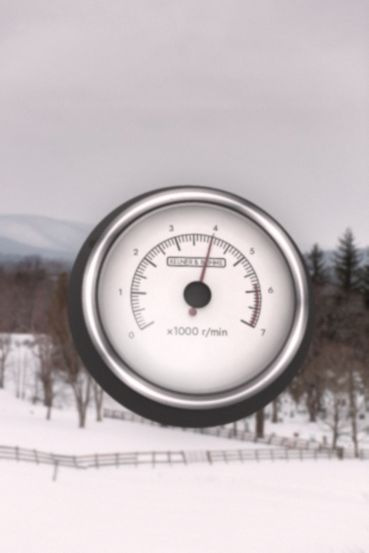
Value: 4000 rpm
